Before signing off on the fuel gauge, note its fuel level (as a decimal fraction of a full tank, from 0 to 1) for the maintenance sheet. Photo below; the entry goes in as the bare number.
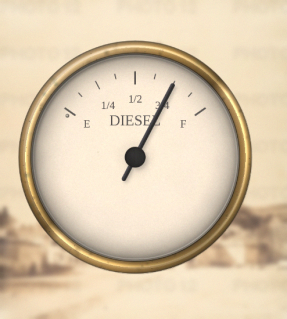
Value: 0.75
